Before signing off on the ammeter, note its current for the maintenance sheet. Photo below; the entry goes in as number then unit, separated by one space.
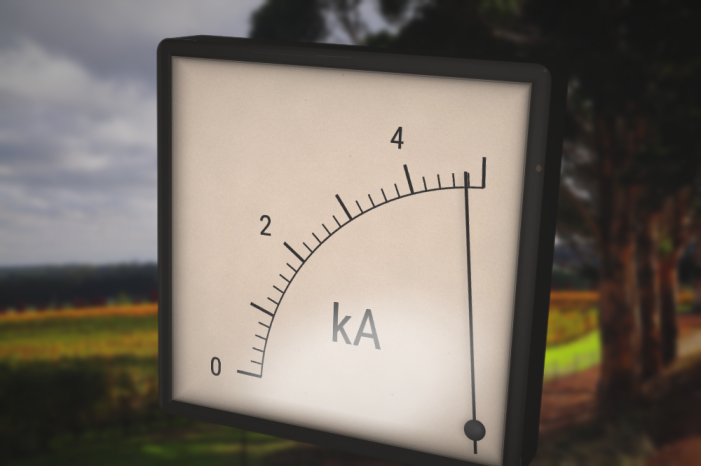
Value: 4.8 kA
